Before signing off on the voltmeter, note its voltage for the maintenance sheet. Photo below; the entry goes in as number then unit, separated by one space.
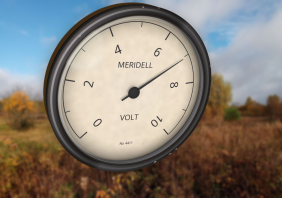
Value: 7 V
